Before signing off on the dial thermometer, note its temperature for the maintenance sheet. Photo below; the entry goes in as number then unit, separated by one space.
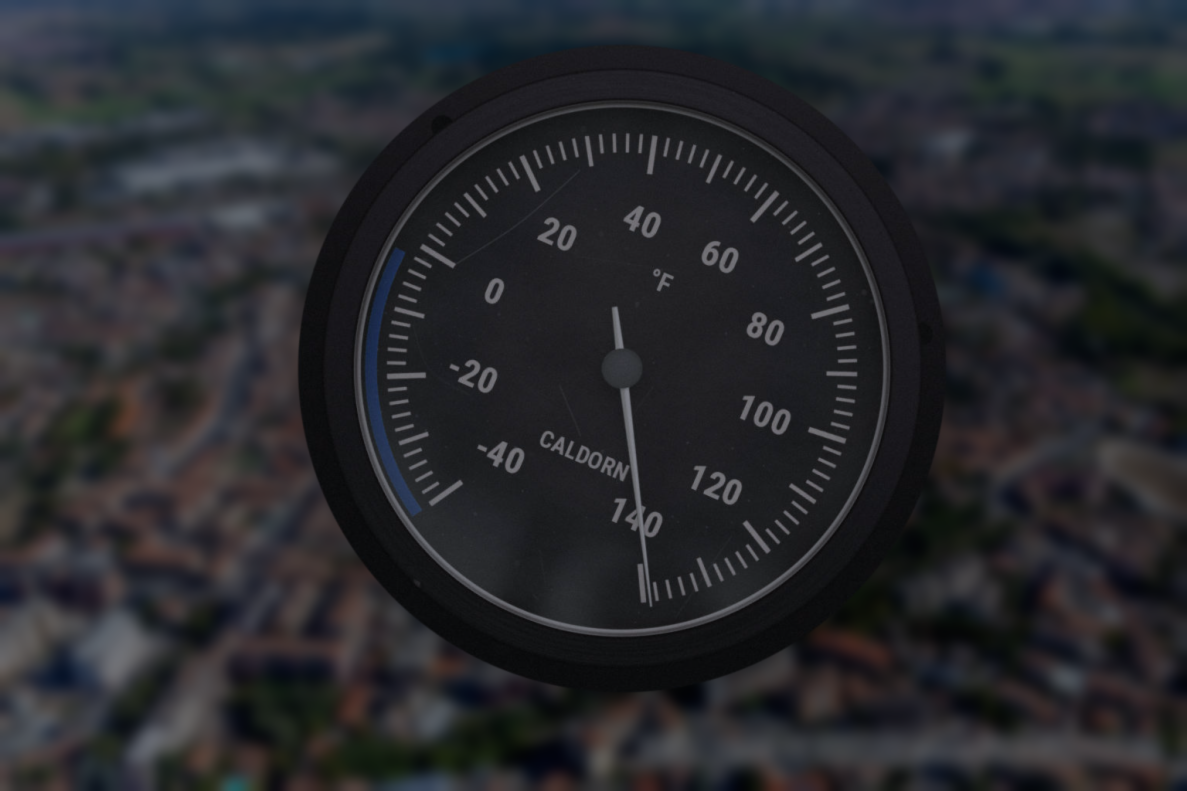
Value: 139 °F
